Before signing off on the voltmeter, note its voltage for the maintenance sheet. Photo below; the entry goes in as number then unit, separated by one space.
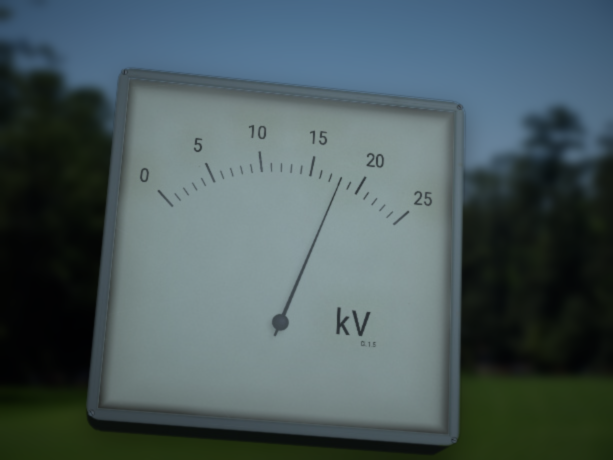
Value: 18 kV
